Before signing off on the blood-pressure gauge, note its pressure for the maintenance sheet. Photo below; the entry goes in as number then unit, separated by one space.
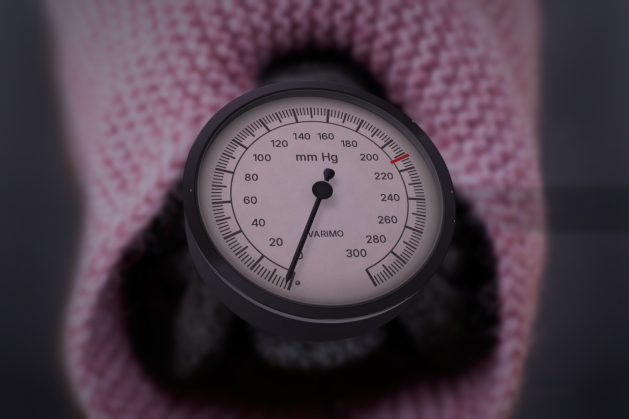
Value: 2 mmHg
